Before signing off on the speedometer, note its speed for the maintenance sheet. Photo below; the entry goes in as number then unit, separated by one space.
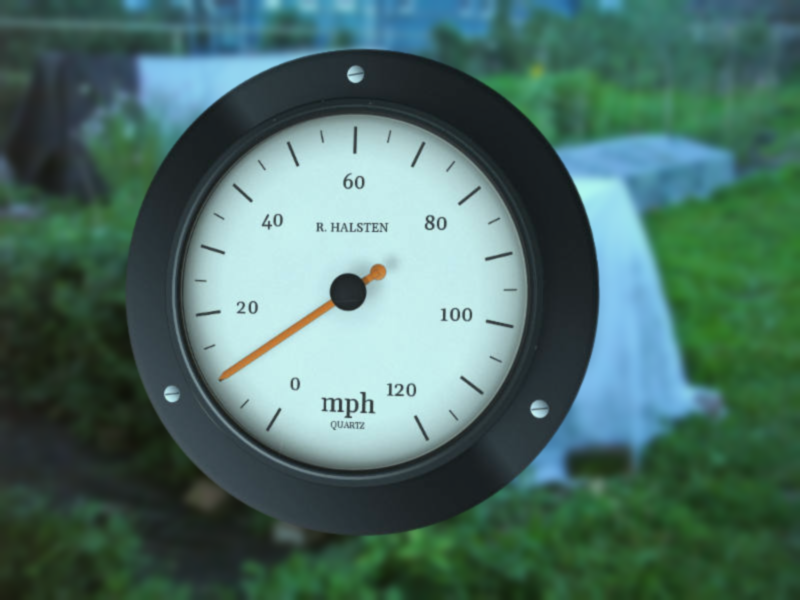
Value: 10 mph
